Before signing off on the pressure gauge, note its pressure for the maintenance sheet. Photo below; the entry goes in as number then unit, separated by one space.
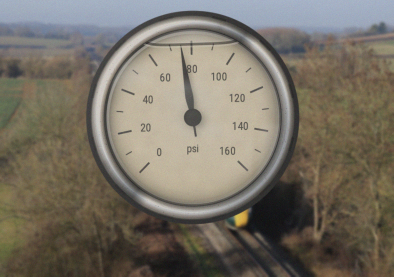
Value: 75 psi
